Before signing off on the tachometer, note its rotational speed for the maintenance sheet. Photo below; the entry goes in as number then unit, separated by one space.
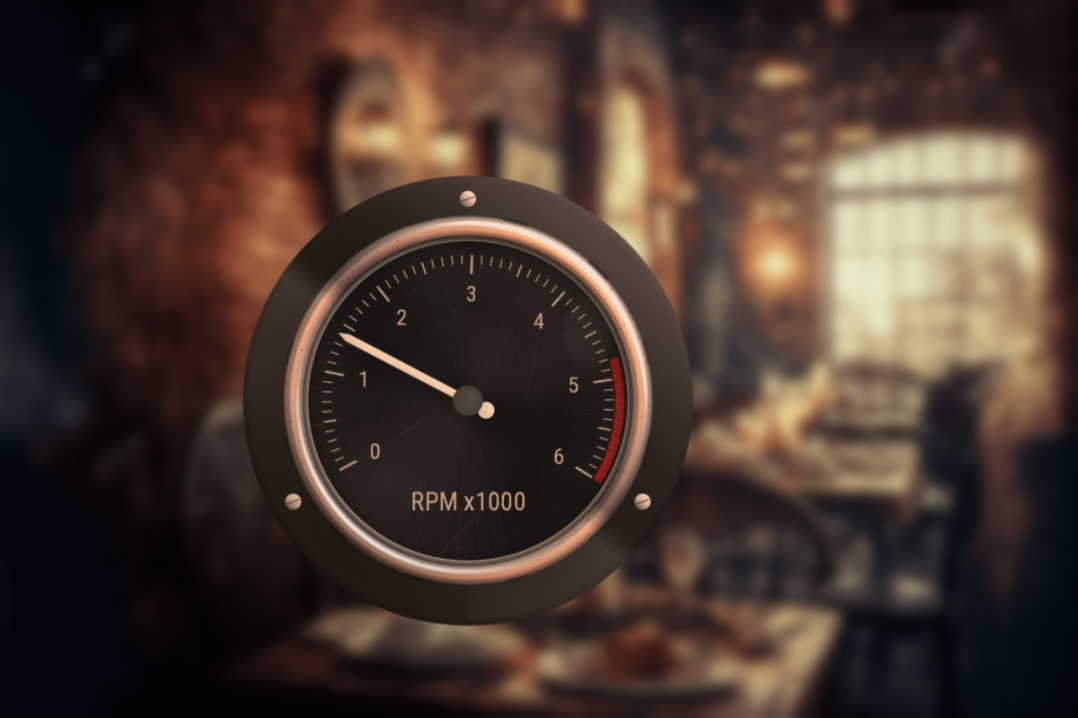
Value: 1400 rpm
